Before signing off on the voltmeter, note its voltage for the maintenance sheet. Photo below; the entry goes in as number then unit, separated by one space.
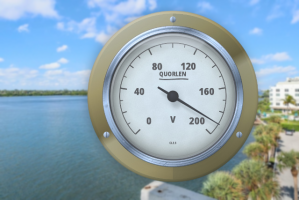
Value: 190 V
